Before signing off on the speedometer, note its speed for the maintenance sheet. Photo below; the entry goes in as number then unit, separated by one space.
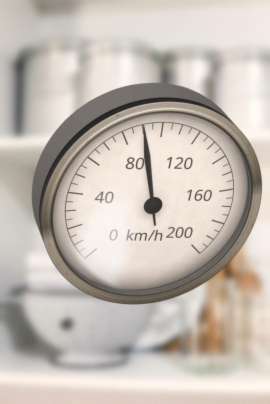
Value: 90 km/h
